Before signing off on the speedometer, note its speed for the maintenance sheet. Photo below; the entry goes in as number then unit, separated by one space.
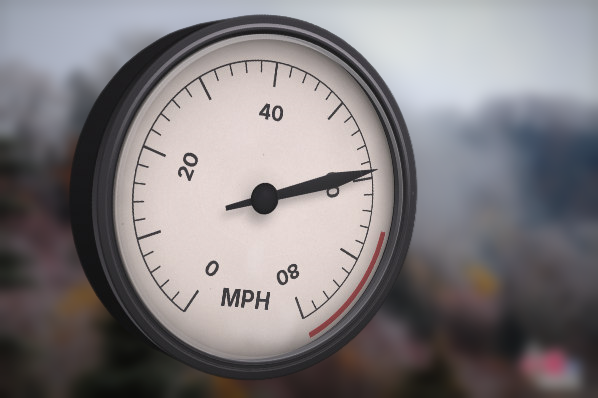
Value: 59 mph
